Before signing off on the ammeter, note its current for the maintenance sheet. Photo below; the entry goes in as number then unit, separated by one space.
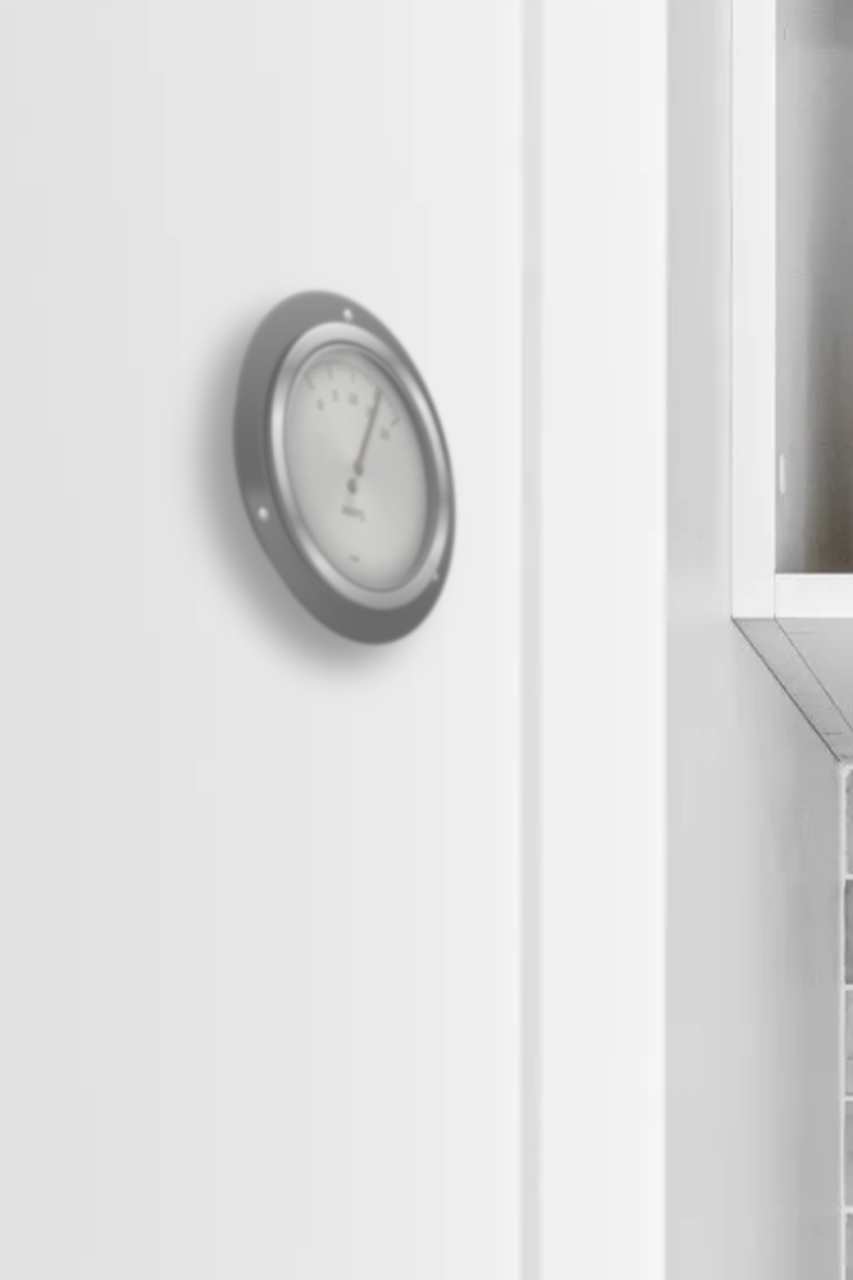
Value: 15 A
